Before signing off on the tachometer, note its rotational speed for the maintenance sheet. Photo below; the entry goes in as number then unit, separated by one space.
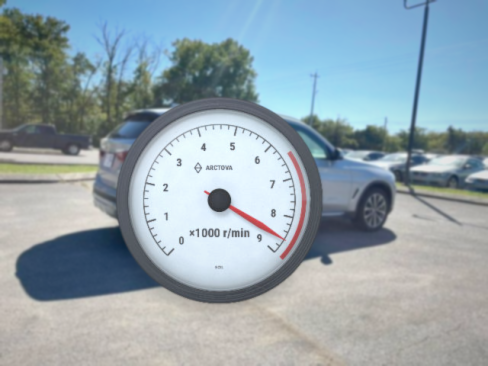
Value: 8600 rpm
